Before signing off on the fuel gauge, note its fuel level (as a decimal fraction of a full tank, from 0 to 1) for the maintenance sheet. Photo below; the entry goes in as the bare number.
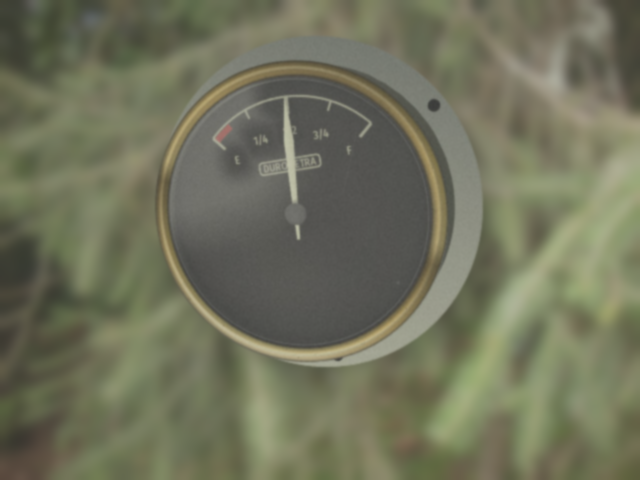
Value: 0.5
